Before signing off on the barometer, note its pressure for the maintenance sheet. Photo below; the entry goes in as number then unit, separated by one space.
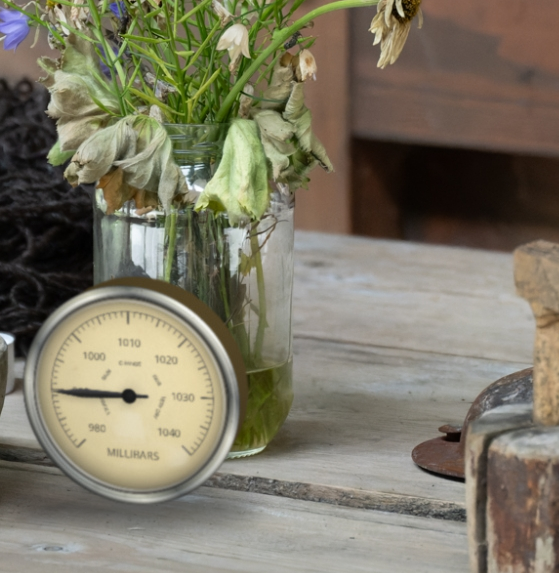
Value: 990 mbar
